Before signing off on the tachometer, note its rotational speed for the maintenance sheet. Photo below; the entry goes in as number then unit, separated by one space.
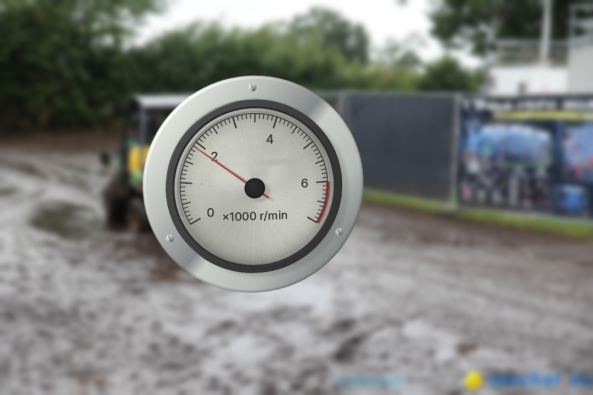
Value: 1900 rpm
